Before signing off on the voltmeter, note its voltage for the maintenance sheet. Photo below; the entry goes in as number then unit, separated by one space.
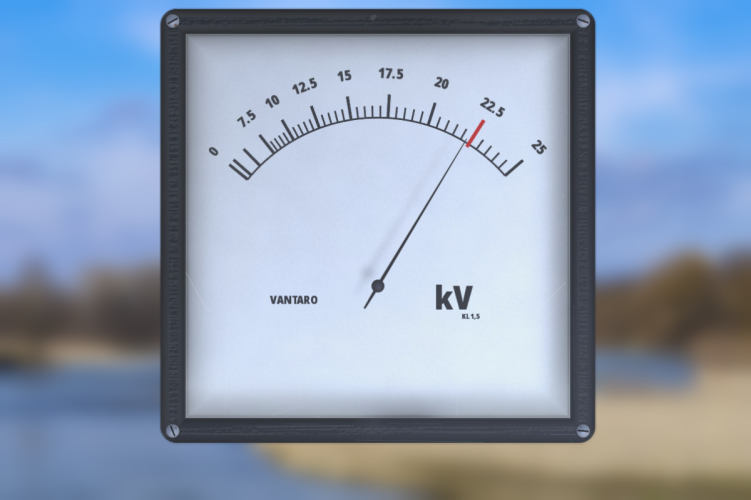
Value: 22.25 kV
